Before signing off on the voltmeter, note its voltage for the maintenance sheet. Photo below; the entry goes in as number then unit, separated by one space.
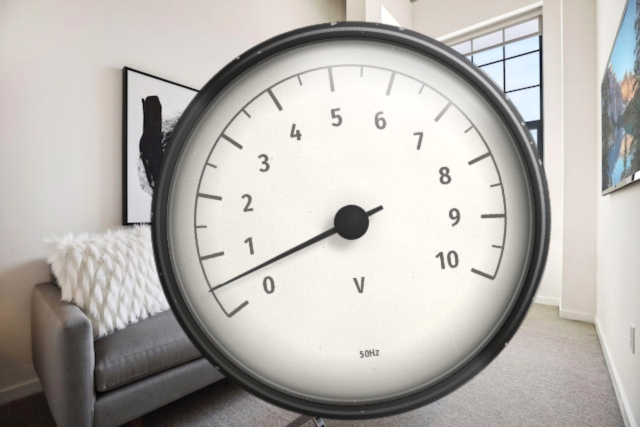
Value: 0.5 V
